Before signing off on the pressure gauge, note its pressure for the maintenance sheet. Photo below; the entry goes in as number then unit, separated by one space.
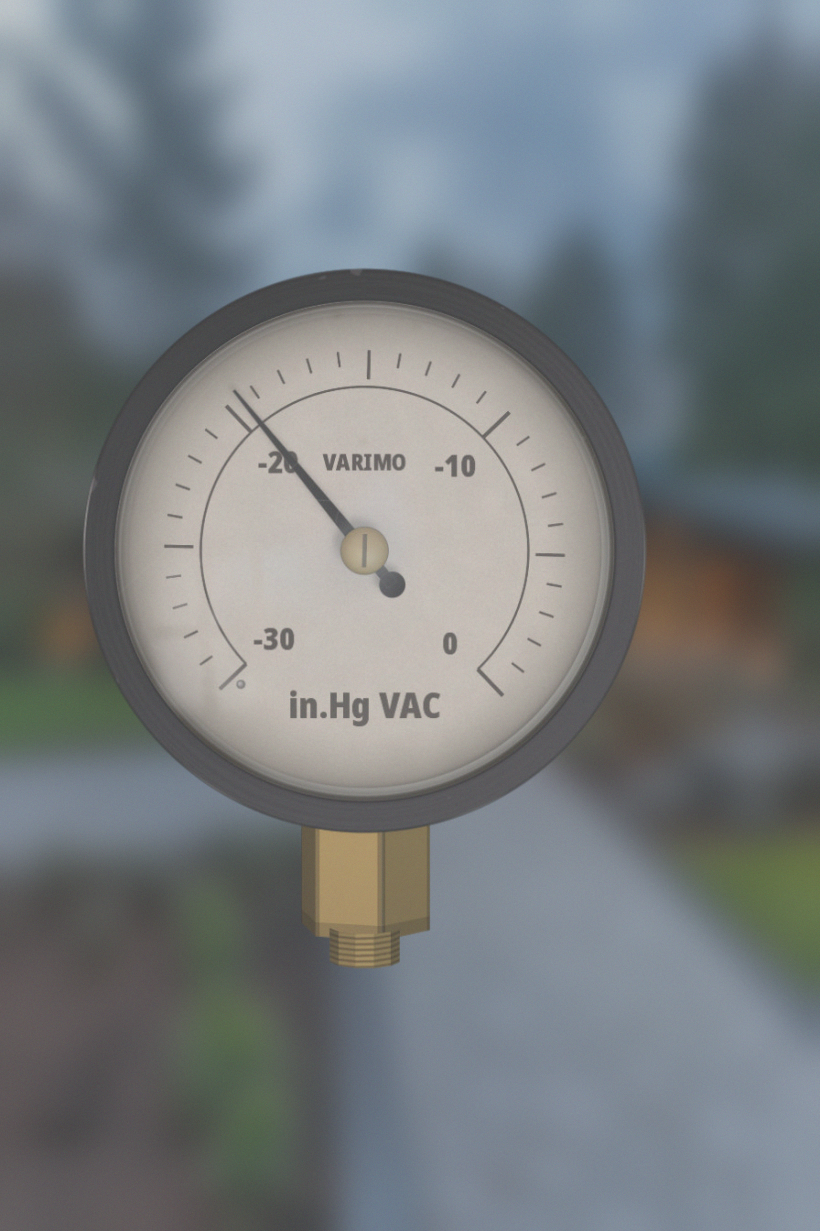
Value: -19.5 inHg
